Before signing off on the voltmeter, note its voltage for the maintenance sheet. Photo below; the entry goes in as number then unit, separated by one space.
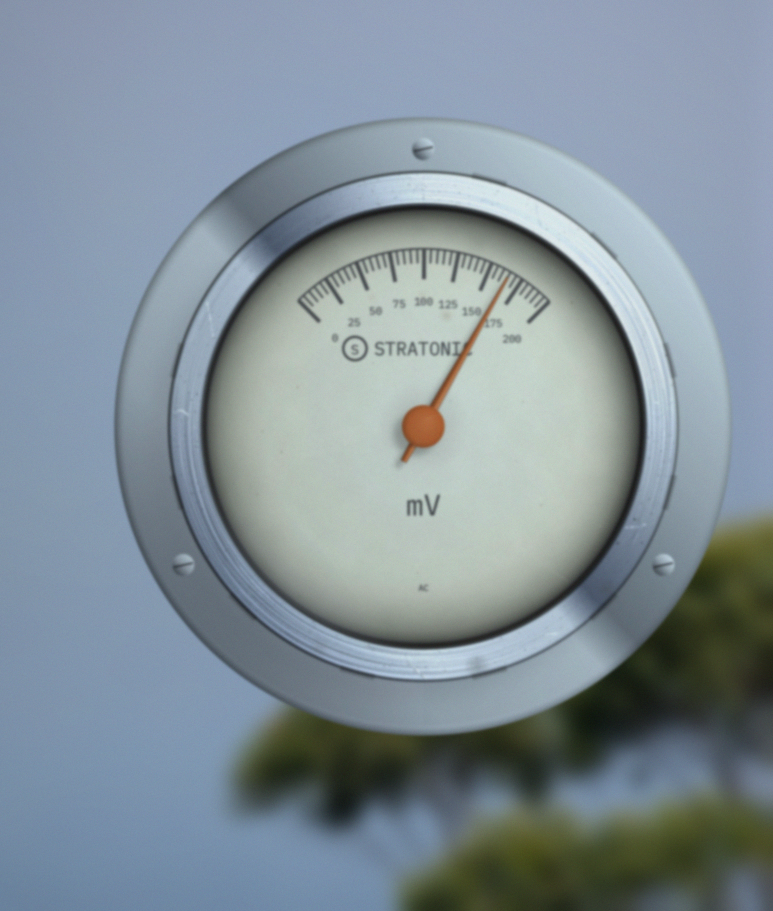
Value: 165 mV
